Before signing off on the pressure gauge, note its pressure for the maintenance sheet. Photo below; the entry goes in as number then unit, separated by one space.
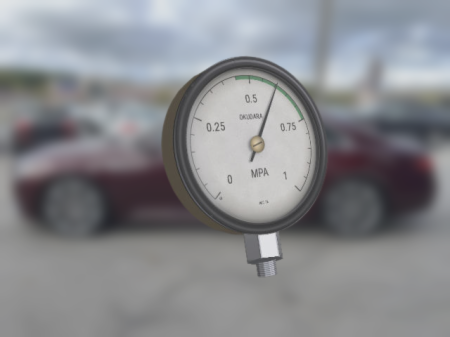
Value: 0.6 MPa
